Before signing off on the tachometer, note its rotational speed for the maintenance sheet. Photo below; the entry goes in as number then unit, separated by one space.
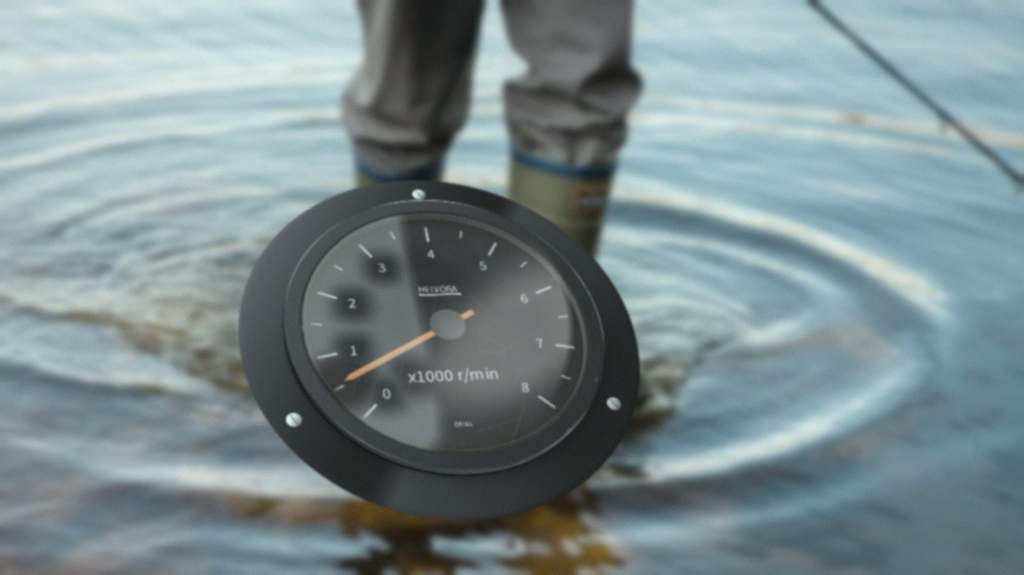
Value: 500 rpm
